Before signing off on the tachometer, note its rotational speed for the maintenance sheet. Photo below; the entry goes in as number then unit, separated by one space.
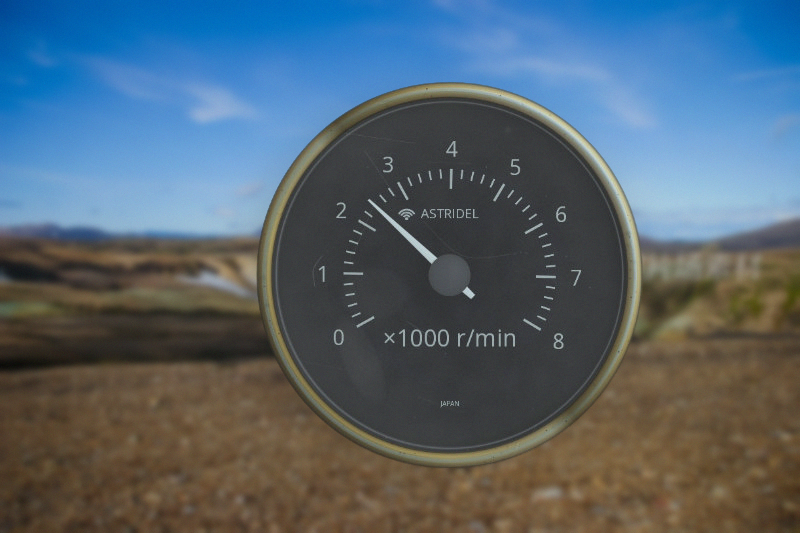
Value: 2400 rpm
